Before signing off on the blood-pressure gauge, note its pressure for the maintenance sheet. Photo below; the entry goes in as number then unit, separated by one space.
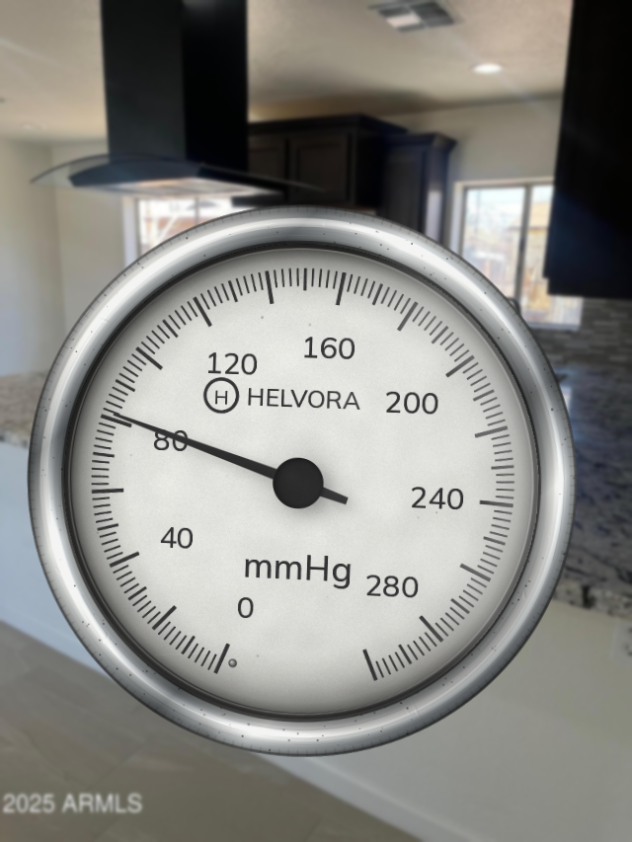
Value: 82 mmHg
